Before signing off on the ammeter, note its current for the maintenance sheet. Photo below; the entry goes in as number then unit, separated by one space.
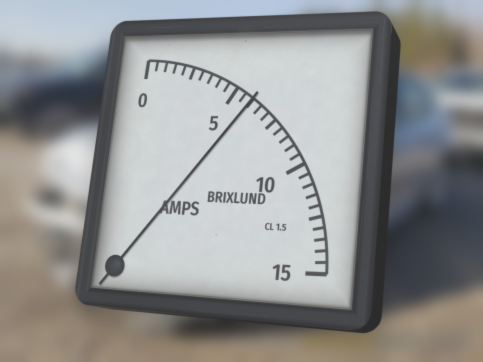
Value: 6 A
